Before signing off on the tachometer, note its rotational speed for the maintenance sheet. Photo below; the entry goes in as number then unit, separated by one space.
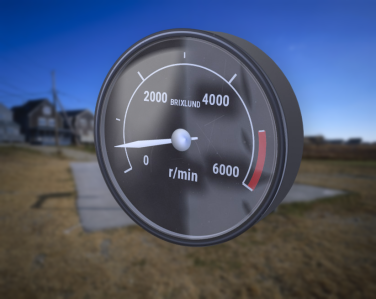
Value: 500 rpm
